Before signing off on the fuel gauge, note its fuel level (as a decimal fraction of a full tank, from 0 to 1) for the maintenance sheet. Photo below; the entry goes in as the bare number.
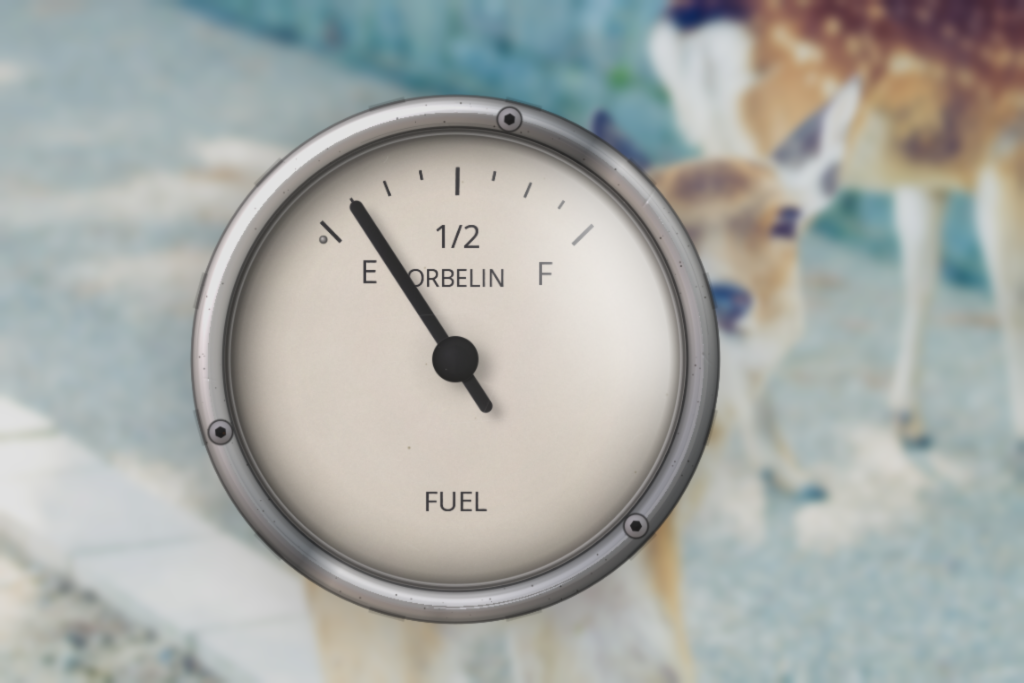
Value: 0.125
